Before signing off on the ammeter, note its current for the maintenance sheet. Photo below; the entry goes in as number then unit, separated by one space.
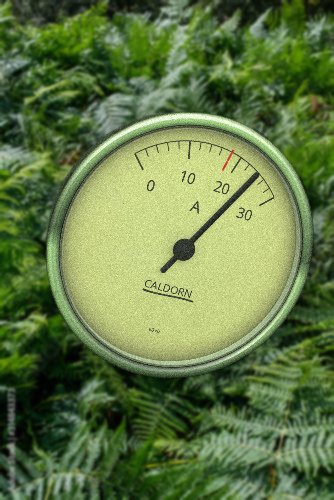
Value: 24 A
